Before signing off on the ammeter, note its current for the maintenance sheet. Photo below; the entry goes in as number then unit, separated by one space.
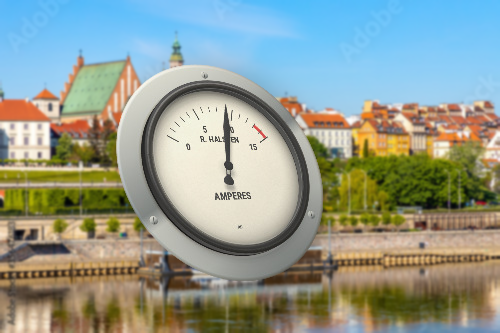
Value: 9 A
